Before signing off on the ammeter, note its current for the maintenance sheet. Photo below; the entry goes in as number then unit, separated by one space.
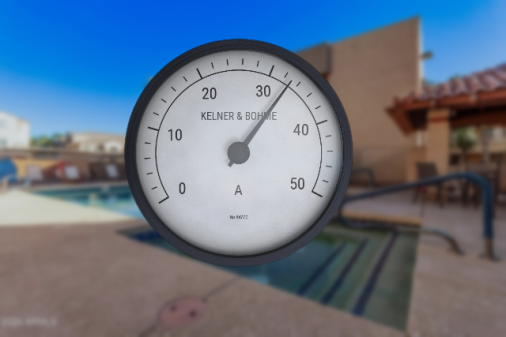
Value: 33 A
